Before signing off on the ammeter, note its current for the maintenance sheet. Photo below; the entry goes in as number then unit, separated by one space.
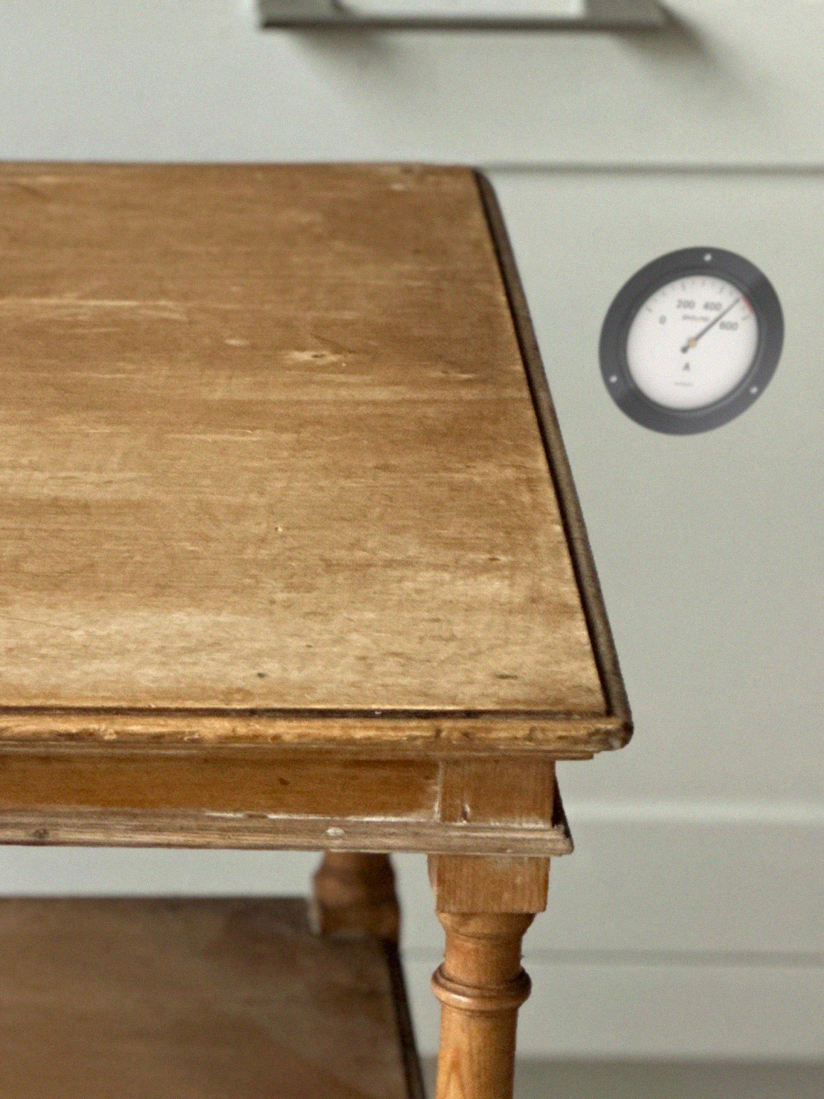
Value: 500 A
